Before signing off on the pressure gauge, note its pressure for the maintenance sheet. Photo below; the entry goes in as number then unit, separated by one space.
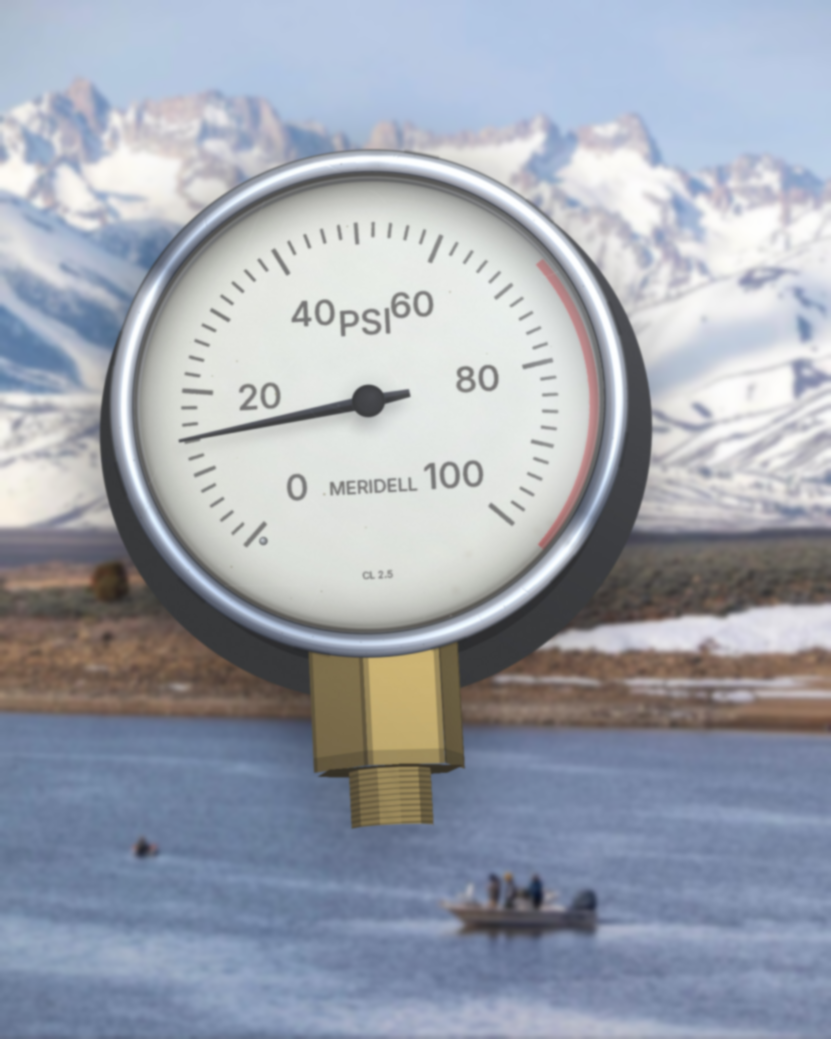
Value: 14 psi
